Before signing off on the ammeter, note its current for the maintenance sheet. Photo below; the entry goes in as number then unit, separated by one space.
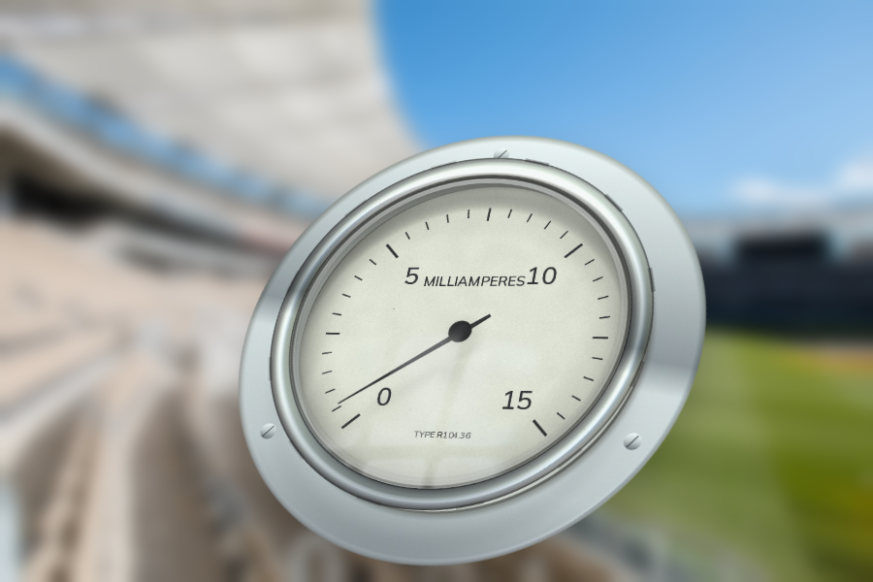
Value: 0.5 mA
